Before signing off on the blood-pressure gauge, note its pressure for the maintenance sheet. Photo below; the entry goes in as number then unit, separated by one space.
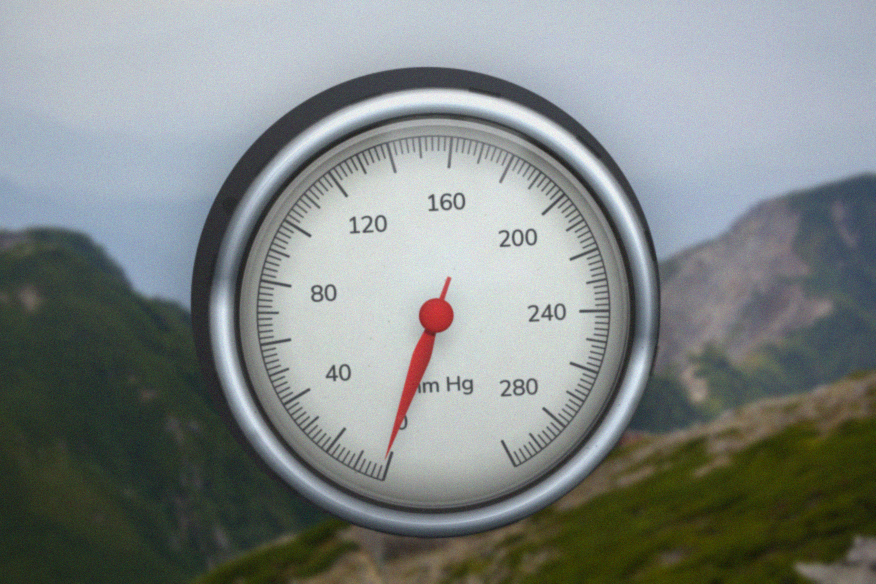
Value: 2 mmHg
